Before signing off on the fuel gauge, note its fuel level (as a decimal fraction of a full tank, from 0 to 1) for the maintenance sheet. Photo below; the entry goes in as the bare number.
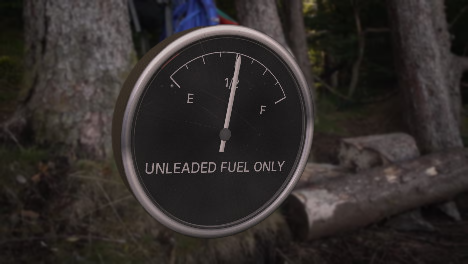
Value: 0.5
